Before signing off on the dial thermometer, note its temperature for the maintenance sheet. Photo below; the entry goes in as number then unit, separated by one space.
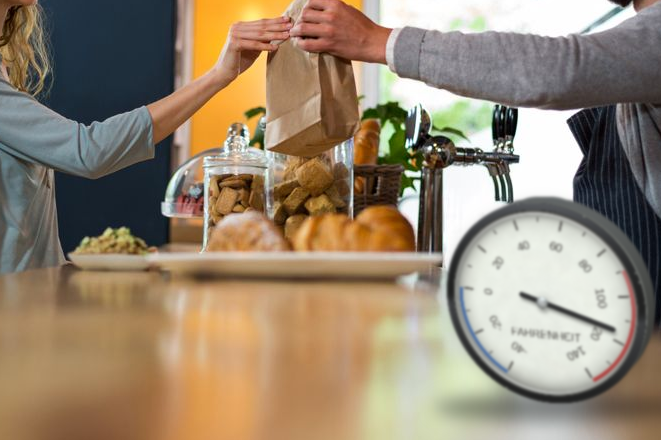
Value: 115 °F
